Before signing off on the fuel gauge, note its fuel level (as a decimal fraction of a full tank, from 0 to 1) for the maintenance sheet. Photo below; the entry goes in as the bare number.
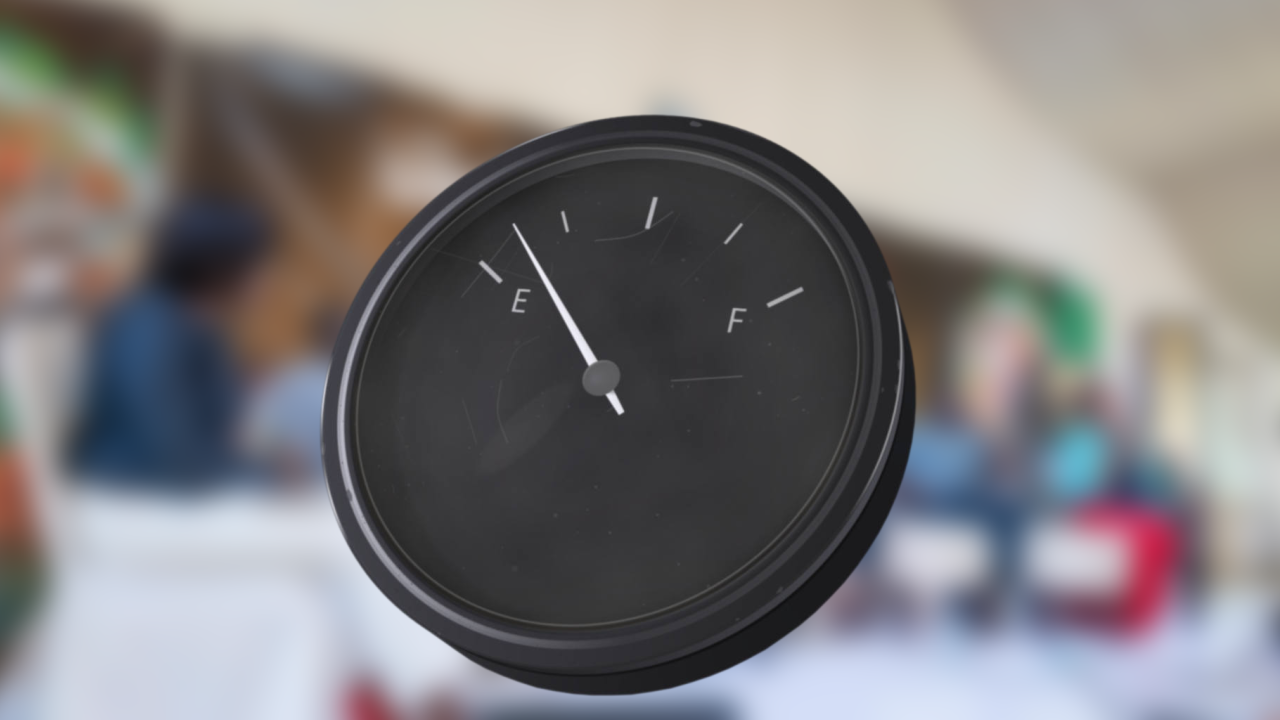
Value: 0.125
